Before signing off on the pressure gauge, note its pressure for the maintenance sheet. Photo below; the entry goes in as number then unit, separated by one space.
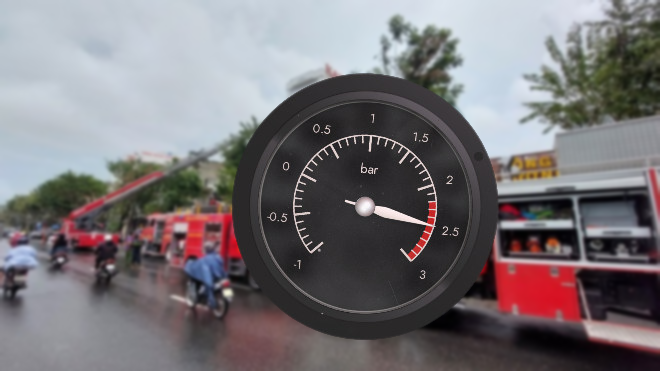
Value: 2.5 bar
